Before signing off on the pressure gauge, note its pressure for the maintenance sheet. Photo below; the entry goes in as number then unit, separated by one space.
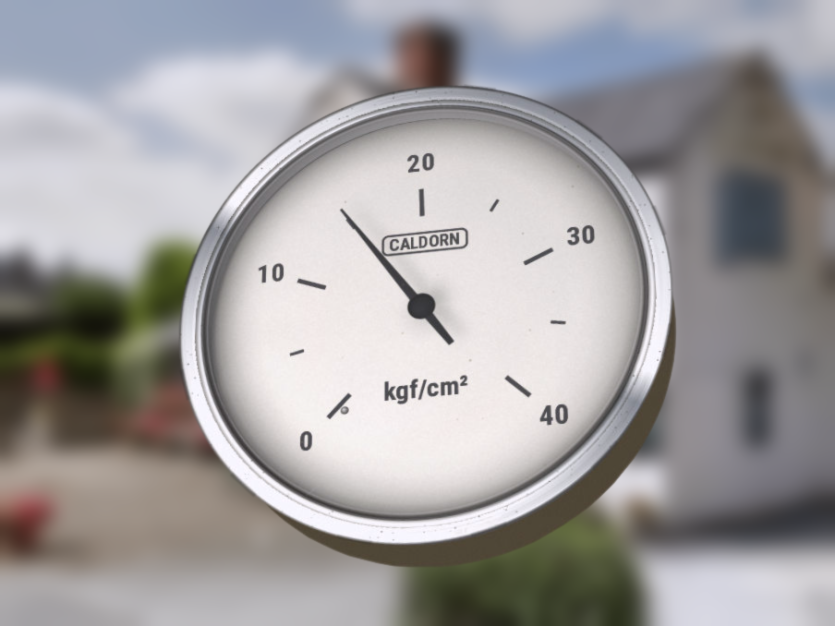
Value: 15 kg/cm²
